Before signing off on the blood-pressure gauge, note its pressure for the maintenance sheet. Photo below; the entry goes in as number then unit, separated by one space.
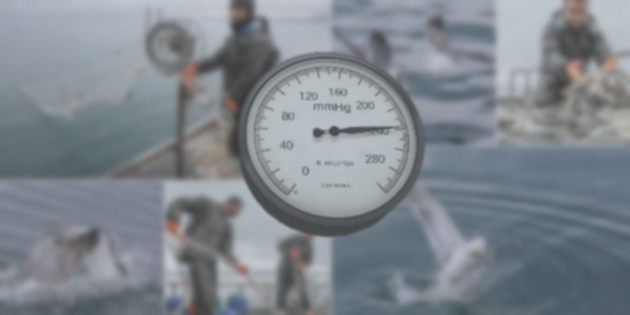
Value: 240 mmHg
